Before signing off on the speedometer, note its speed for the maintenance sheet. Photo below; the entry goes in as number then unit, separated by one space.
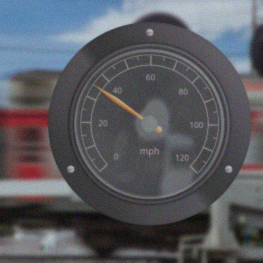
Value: 35 mph
